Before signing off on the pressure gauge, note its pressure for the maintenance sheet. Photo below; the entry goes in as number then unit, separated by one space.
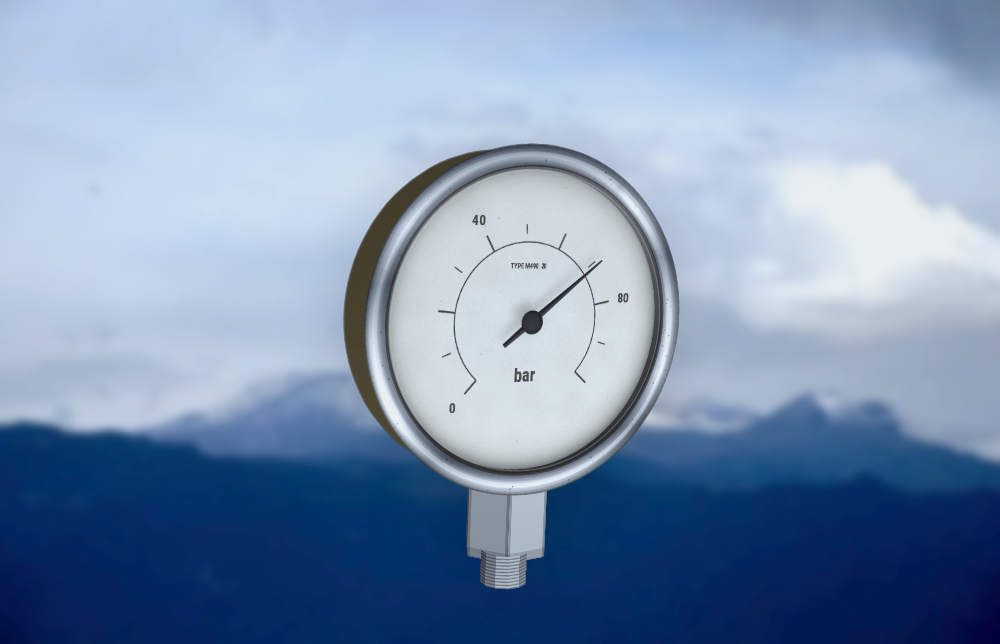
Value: 70 bar
